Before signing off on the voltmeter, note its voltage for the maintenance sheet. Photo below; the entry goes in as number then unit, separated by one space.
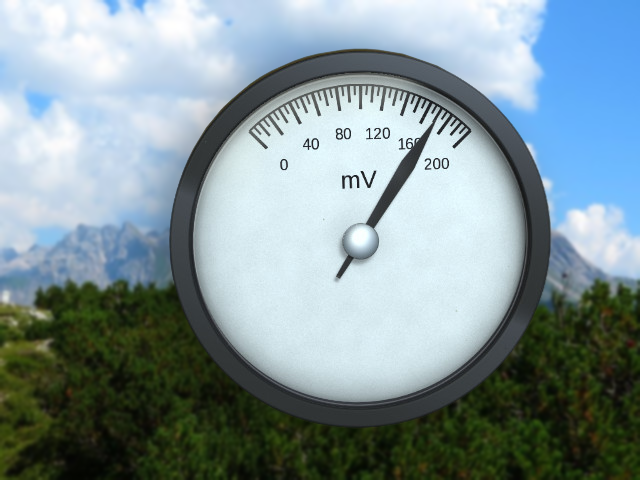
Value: 170 mV
